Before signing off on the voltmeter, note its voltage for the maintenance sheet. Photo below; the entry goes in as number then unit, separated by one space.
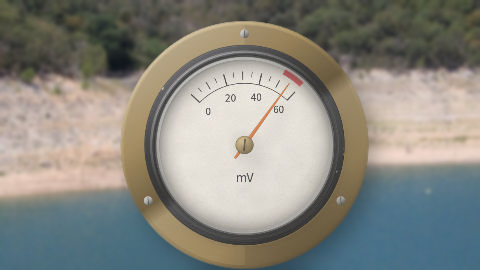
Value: 55 mV
